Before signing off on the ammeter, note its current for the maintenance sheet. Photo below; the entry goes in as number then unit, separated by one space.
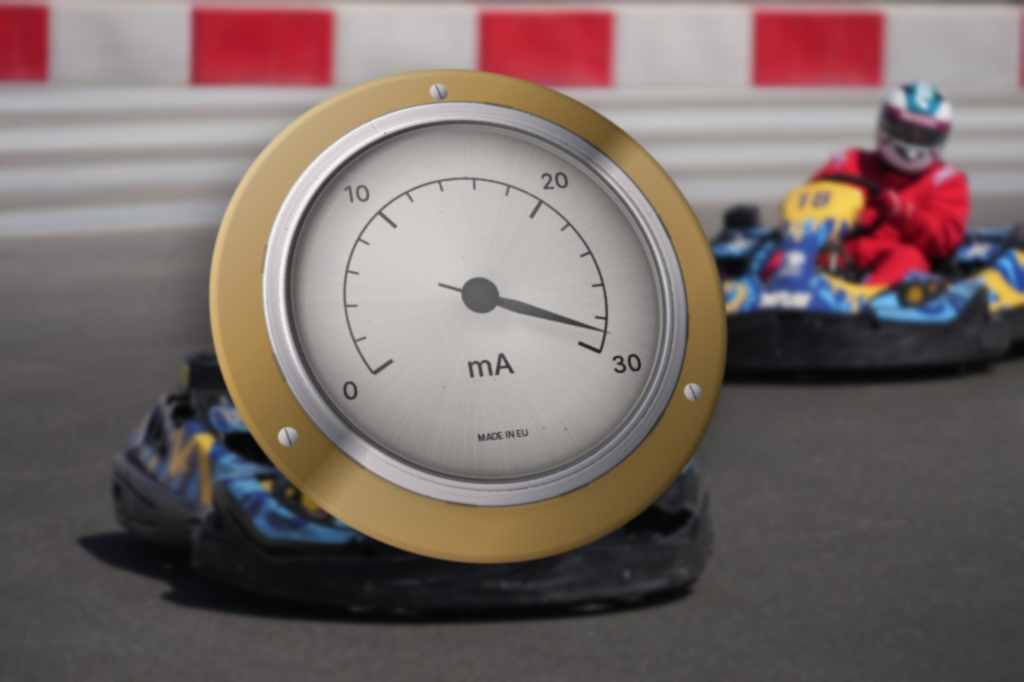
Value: 29 mA
